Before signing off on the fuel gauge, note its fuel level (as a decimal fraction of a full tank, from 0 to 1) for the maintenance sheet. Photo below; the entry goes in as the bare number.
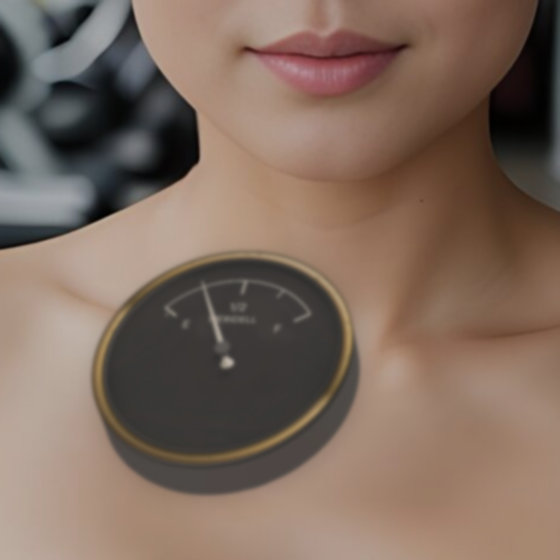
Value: 0.25
